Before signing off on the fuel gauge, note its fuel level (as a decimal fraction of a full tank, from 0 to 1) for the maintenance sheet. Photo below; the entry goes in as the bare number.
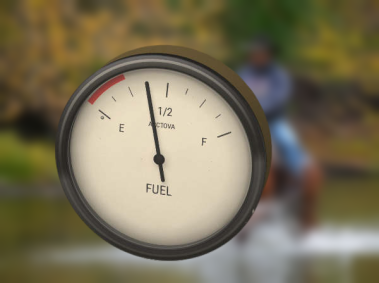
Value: 0.375
